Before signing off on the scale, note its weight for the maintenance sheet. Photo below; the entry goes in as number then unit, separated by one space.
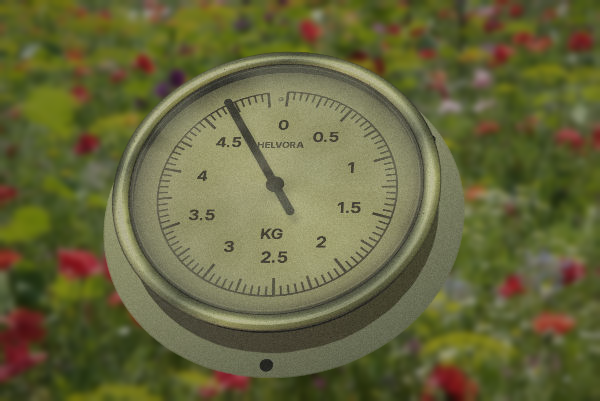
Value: 4.7 kg
